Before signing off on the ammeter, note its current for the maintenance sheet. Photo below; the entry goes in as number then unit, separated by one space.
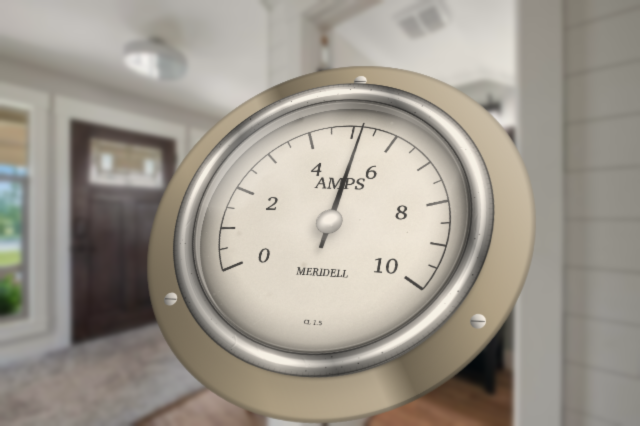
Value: 5.25 A
